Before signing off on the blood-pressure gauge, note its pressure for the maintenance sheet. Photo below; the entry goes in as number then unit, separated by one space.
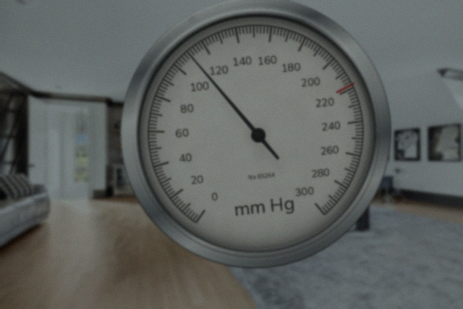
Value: 110 mmHg
